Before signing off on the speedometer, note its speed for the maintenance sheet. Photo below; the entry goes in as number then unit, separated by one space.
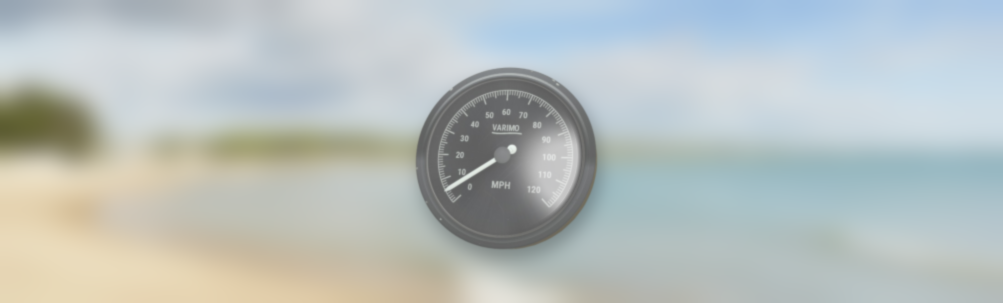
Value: 5 mph
